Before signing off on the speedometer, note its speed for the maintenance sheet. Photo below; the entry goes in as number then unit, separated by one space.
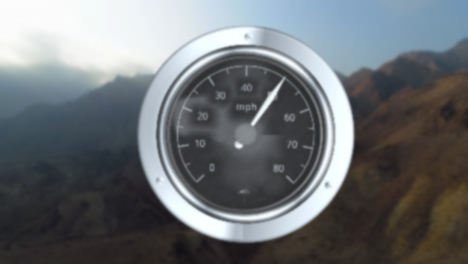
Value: 50 mph
